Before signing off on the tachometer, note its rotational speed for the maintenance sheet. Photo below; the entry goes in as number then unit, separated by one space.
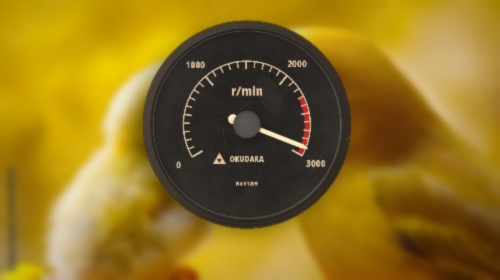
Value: 2900 rpm
